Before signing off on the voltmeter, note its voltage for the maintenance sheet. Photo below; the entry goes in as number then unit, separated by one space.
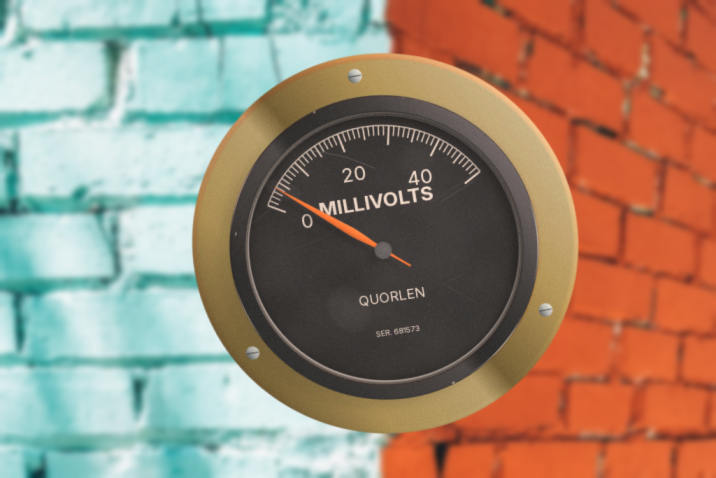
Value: 4 mV
